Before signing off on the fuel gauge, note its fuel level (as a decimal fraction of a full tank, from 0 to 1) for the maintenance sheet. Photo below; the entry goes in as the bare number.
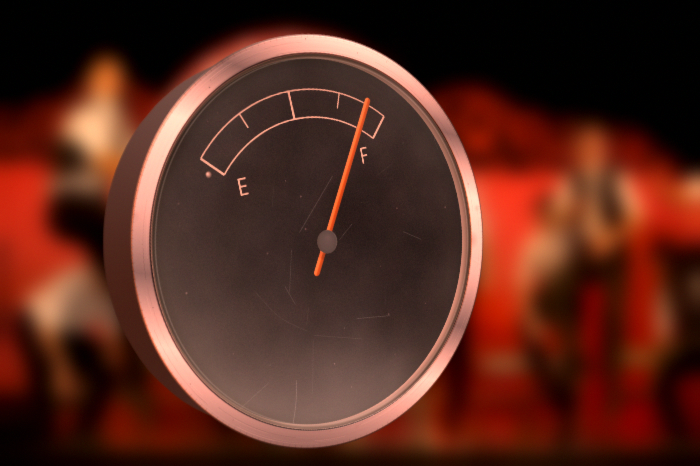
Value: 0.875
